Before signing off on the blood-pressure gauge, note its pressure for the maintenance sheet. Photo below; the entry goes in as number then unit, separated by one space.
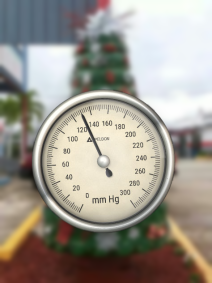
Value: 130 mmHg
